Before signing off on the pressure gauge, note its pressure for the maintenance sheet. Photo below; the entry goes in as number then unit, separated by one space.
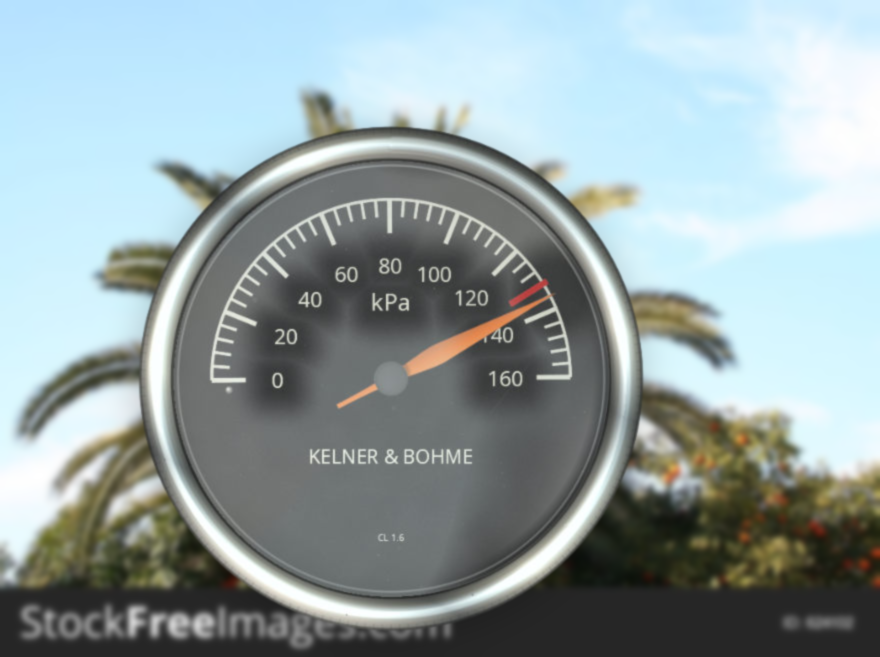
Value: 136 kPa
